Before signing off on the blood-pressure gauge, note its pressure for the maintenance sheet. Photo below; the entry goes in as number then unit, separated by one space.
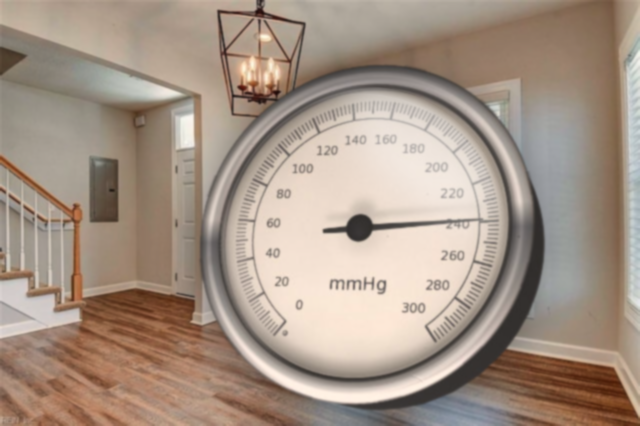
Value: 240 mmHg
